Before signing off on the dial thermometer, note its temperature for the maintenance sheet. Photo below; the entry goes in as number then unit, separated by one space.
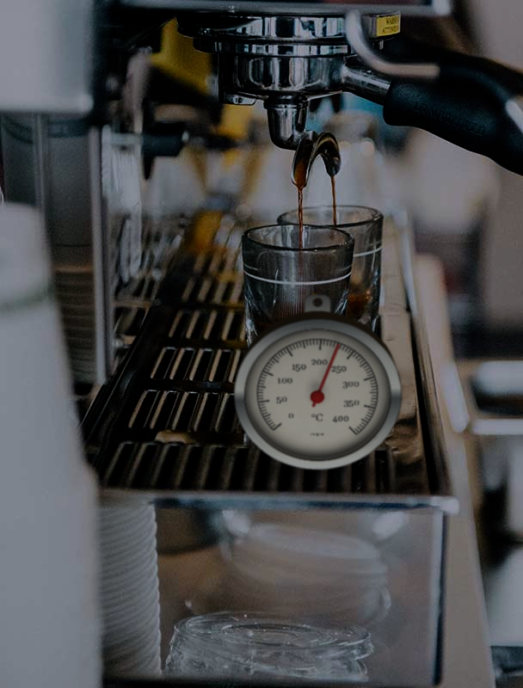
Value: 225 °C
